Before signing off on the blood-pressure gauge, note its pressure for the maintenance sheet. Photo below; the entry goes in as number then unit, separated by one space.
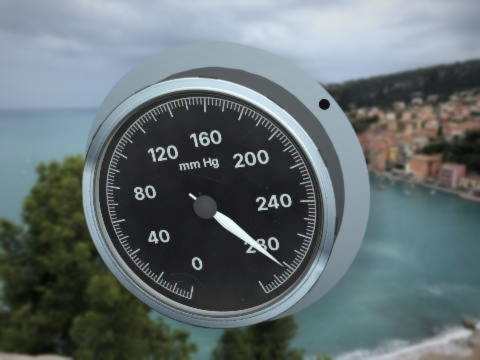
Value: 280 mmHg
